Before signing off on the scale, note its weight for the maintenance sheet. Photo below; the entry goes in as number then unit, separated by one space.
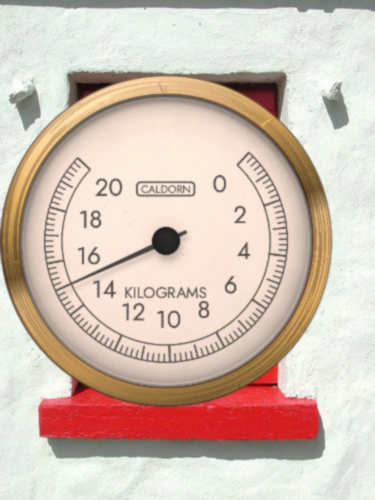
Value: 15 kg
